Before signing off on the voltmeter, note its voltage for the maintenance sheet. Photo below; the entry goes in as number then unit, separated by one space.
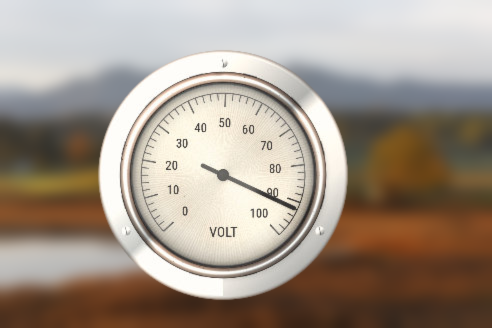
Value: 92 V
